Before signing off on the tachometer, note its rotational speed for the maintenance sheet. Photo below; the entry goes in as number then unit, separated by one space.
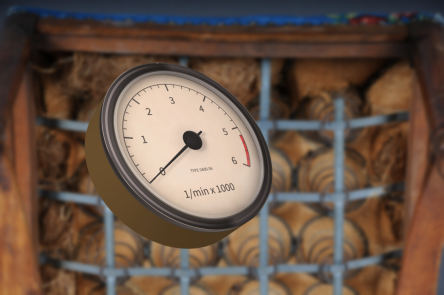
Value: 0 rpm
